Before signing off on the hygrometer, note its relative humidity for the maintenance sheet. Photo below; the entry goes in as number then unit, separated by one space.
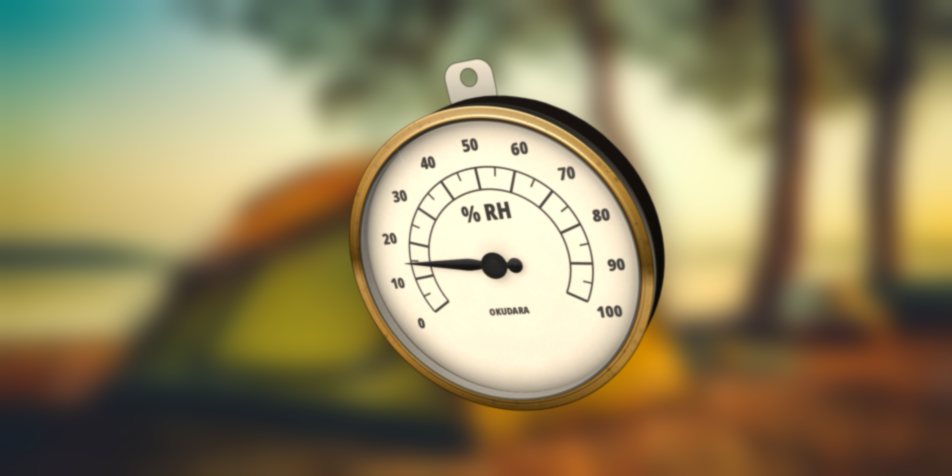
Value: 15 %
